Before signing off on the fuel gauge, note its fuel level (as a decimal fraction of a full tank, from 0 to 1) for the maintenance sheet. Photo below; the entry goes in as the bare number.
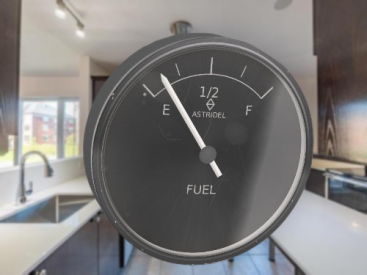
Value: 0.125
